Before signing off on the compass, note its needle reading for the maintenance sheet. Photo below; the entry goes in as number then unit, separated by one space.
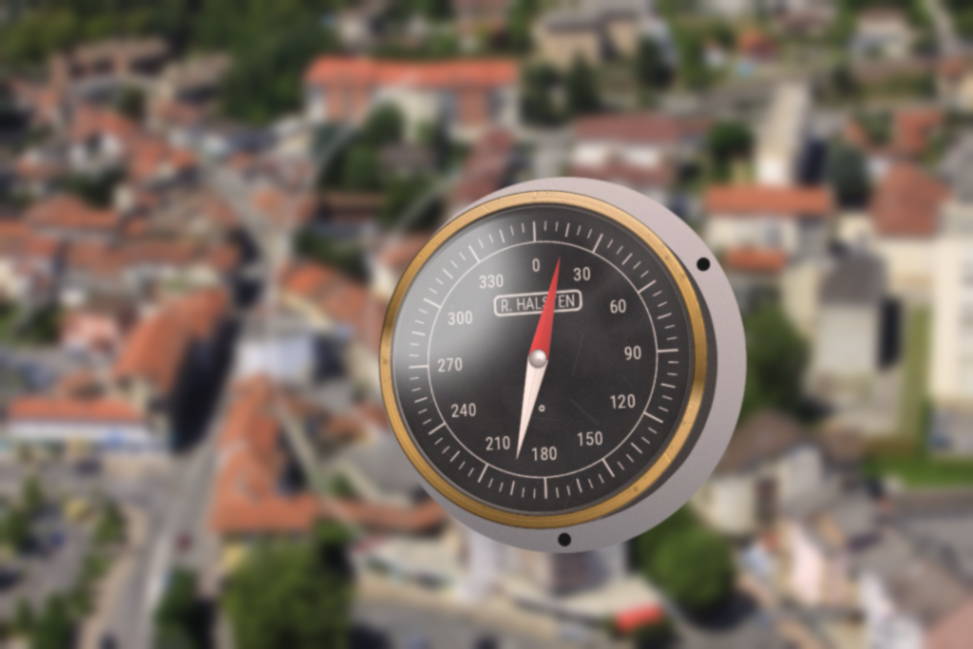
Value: 15 °
